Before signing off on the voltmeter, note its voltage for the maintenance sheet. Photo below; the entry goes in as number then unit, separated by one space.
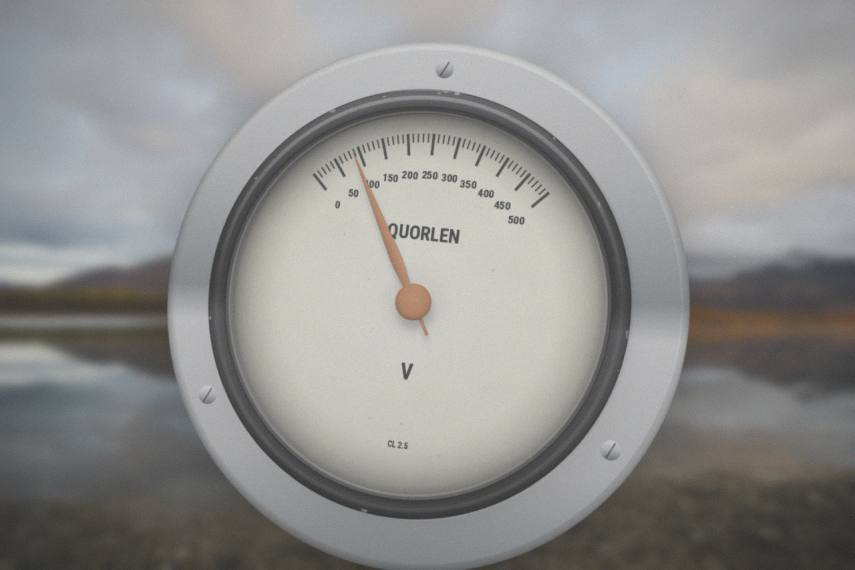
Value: 90 V
